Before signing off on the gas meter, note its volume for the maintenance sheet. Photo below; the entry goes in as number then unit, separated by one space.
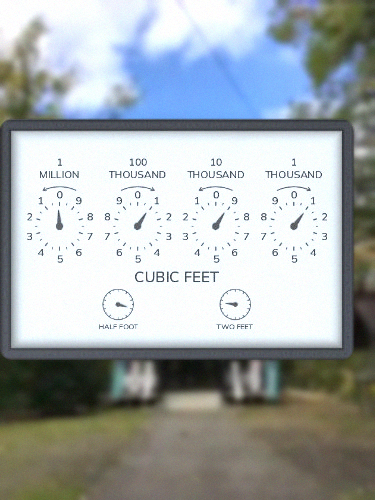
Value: 9100 ft³
